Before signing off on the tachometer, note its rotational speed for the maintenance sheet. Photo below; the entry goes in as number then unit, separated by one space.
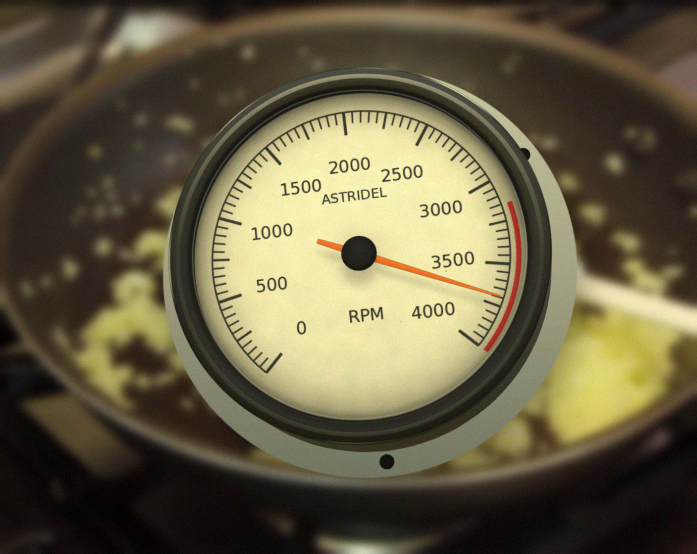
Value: 3700 rpm
